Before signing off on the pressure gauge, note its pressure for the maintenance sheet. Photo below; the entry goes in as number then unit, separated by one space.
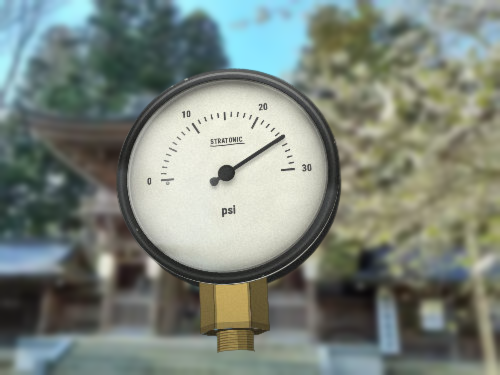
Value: 25 psi
